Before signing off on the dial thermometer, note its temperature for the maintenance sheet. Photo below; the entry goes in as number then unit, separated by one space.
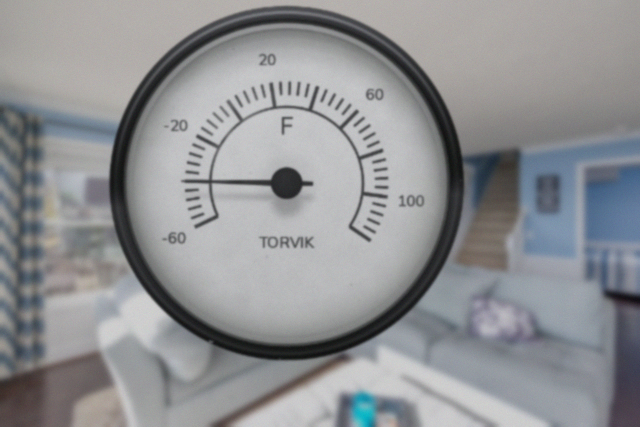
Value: -40 °F
